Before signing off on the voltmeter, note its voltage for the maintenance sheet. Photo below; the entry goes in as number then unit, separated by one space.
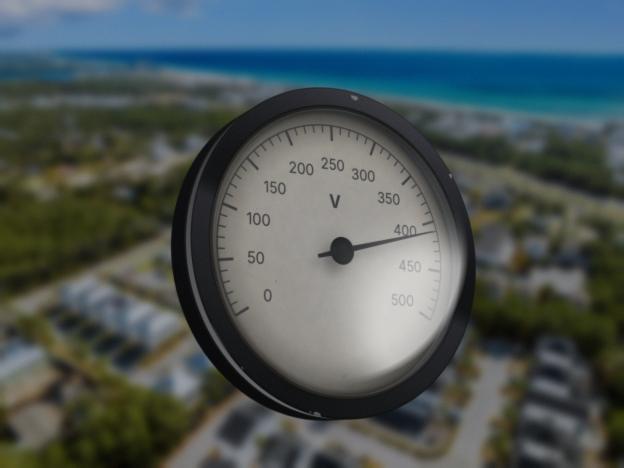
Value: 410 V
